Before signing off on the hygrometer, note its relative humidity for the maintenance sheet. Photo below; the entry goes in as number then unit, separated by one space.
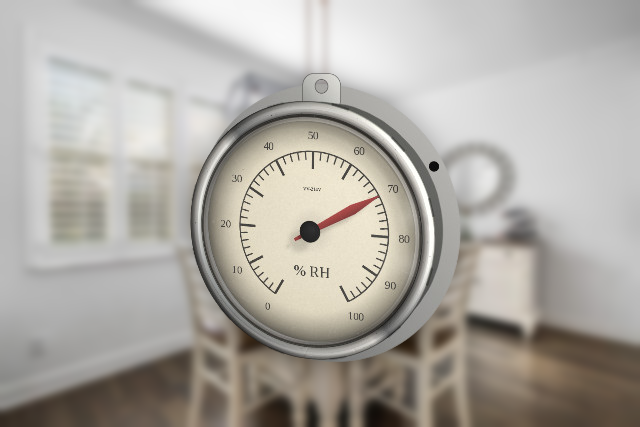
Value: 70 %
